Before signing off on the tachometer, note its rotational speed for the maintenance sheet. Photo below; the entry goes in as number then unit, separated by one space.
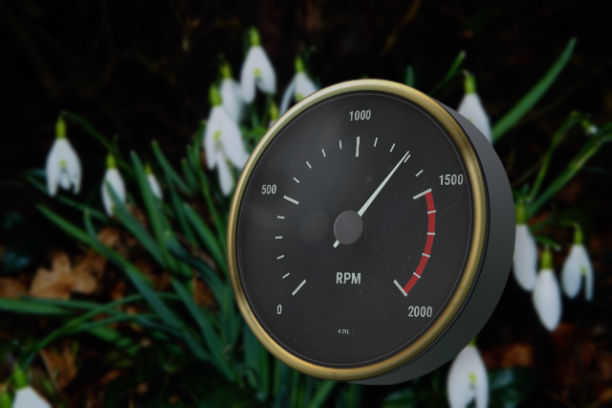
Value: 1300 rpm
